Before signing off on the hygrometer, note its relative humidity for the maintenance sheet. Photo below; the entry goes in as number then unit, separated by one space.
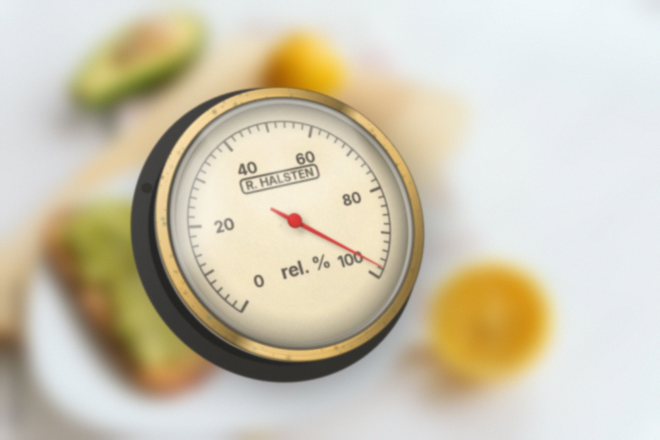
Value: 98 %
